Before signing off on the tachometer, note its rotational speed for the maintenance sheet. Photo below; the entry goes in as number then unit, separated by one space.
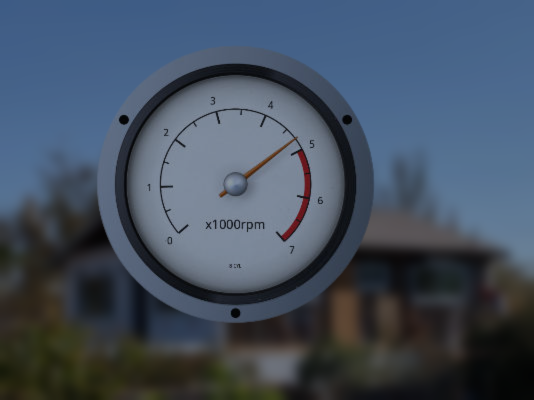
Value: 4750 rpm
